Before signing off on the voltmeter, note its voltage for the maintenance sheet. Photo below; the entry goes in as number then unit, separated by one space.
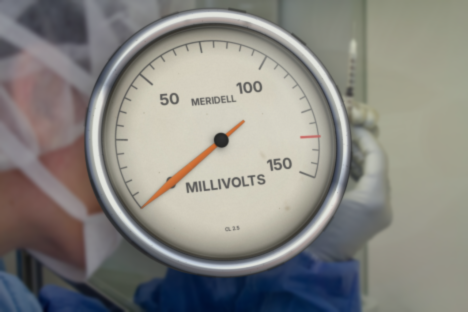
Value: 0 mV
